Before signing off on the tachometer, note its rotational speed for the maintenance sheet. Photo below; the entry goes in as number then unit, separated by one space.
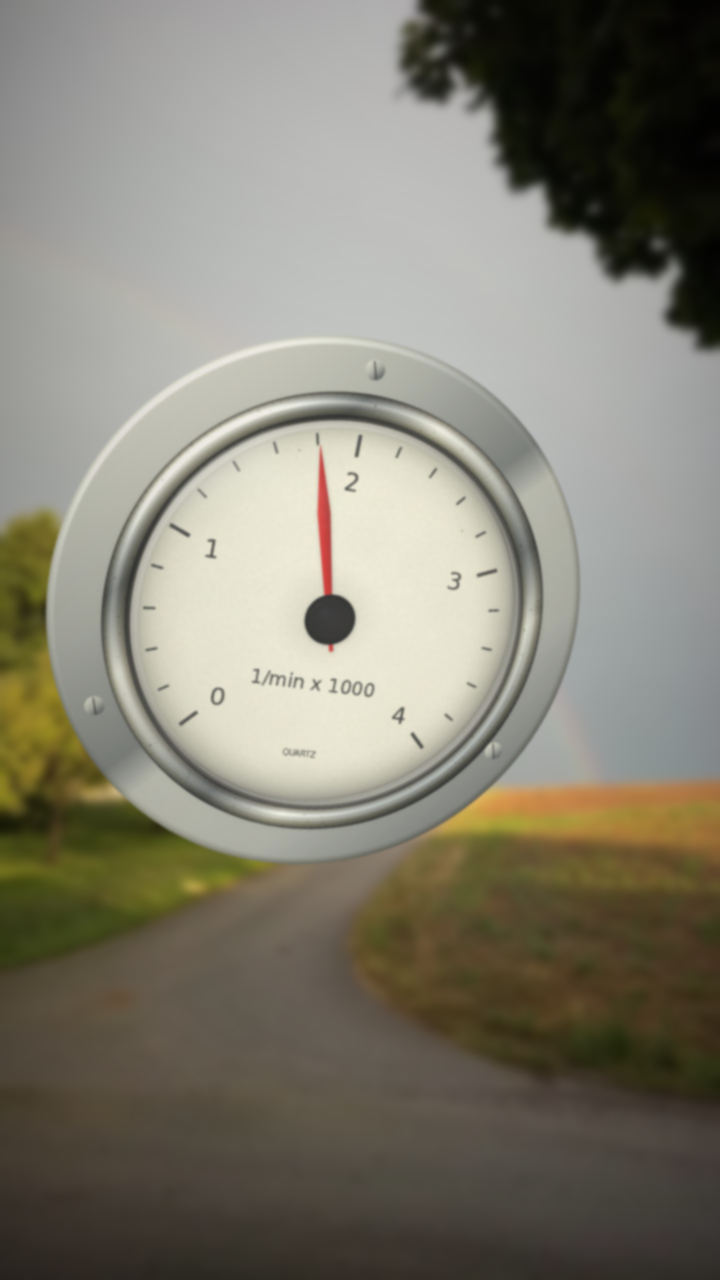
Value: 1800 rpm
